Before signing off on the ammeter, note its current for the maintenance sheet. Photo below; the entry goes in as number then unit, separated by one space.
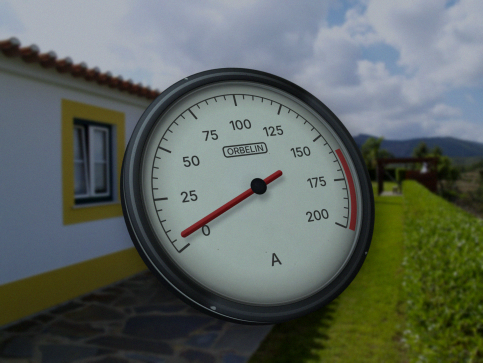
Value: 5 A
